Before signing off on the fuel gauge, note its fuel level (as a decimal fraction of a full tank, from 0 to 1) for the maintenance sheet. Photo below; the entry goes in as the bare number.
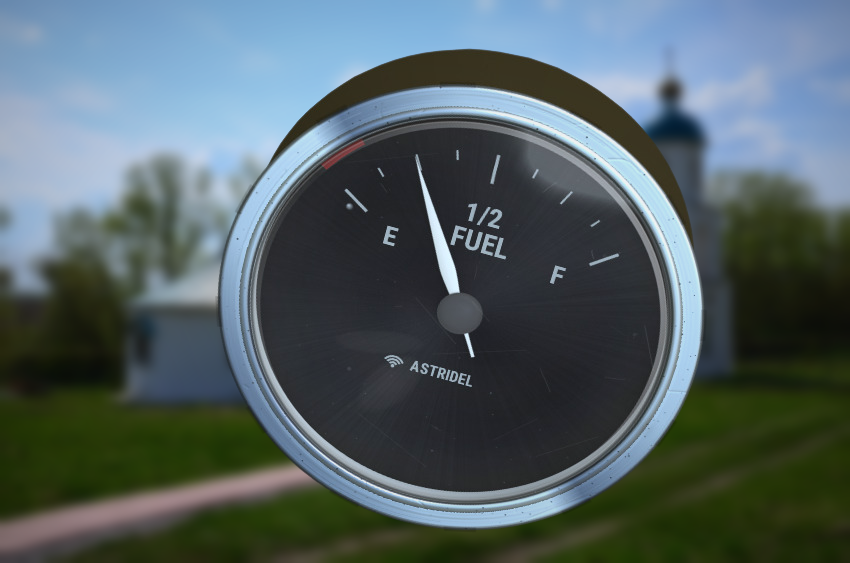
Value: 0.25
